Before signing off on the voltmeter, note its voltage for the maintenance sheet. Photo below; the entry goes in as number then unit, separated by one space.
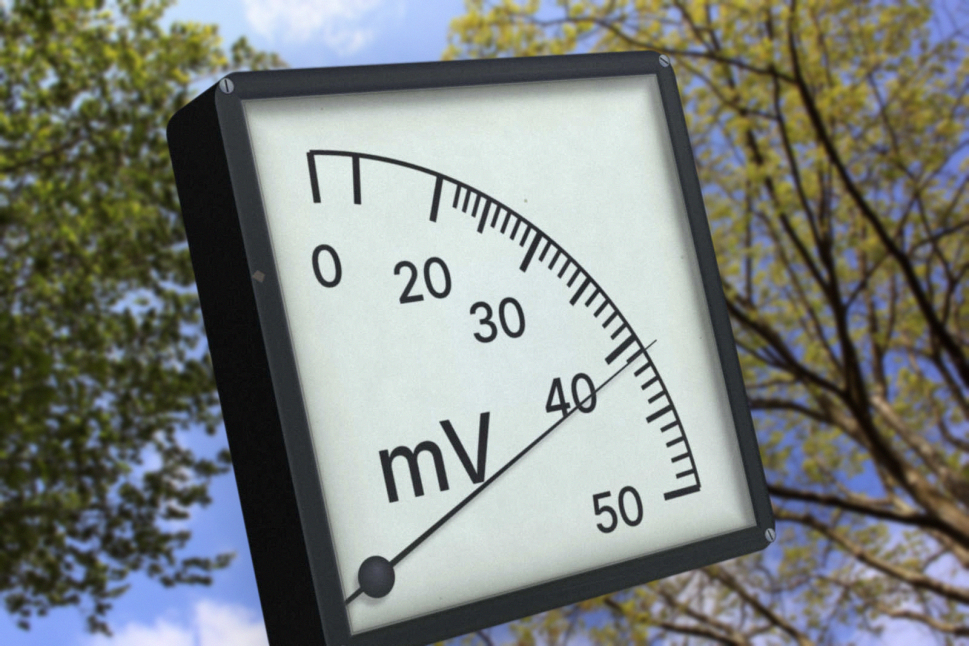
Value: 41 mV
